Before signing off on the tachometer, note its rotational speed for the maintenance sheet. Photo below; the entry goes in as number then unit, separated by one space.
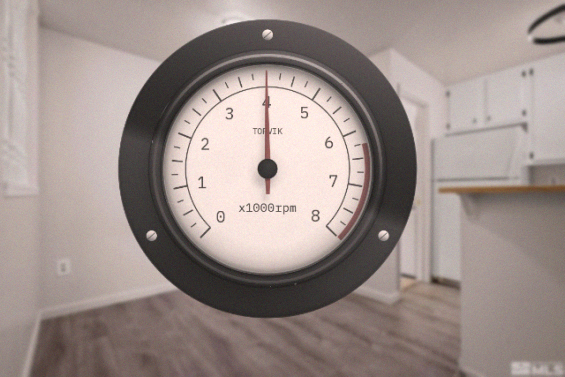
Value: 4000 rpm
